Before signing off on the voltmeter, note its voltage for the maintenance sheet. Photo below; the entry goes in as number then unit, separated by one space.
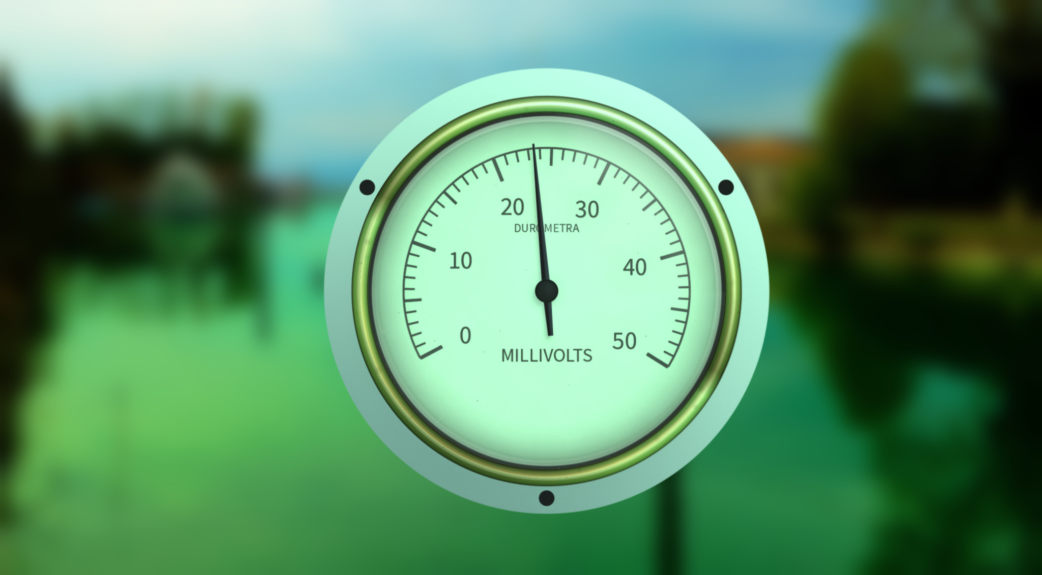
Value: 23.5 mV
